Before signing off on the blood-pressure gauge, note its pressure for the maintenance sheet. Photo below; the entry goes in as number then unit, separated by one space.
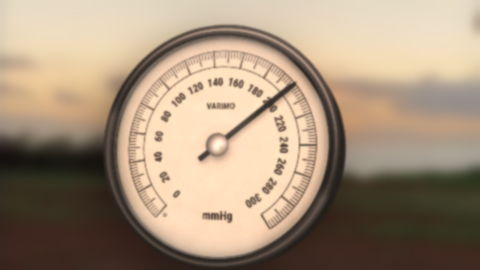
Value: 200 mmHg
